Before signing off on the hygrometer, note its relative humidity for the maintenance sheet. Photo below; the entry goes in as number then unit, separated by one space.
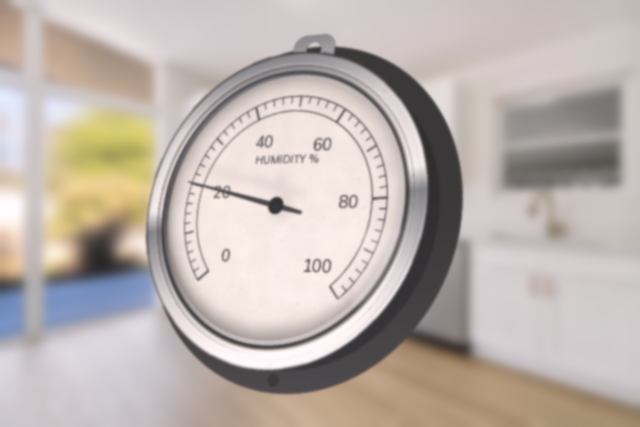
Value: 20 %
